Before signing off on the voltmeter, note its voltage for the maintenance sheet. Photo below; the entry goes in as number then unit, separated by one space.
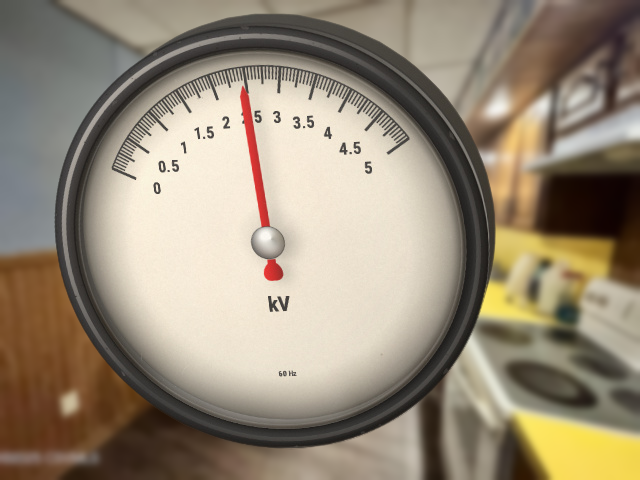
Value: 2.5 kV
